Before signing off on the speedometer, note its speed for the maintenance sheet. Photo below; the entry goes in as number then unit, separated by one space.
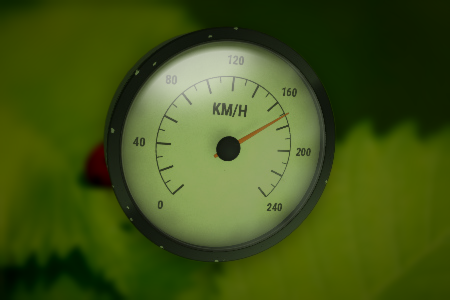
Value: 170 km/h
